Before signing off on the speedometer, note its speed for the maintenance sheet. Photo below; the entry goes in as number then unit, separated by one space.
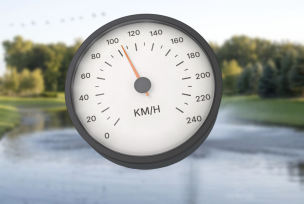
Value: 105 km/h
